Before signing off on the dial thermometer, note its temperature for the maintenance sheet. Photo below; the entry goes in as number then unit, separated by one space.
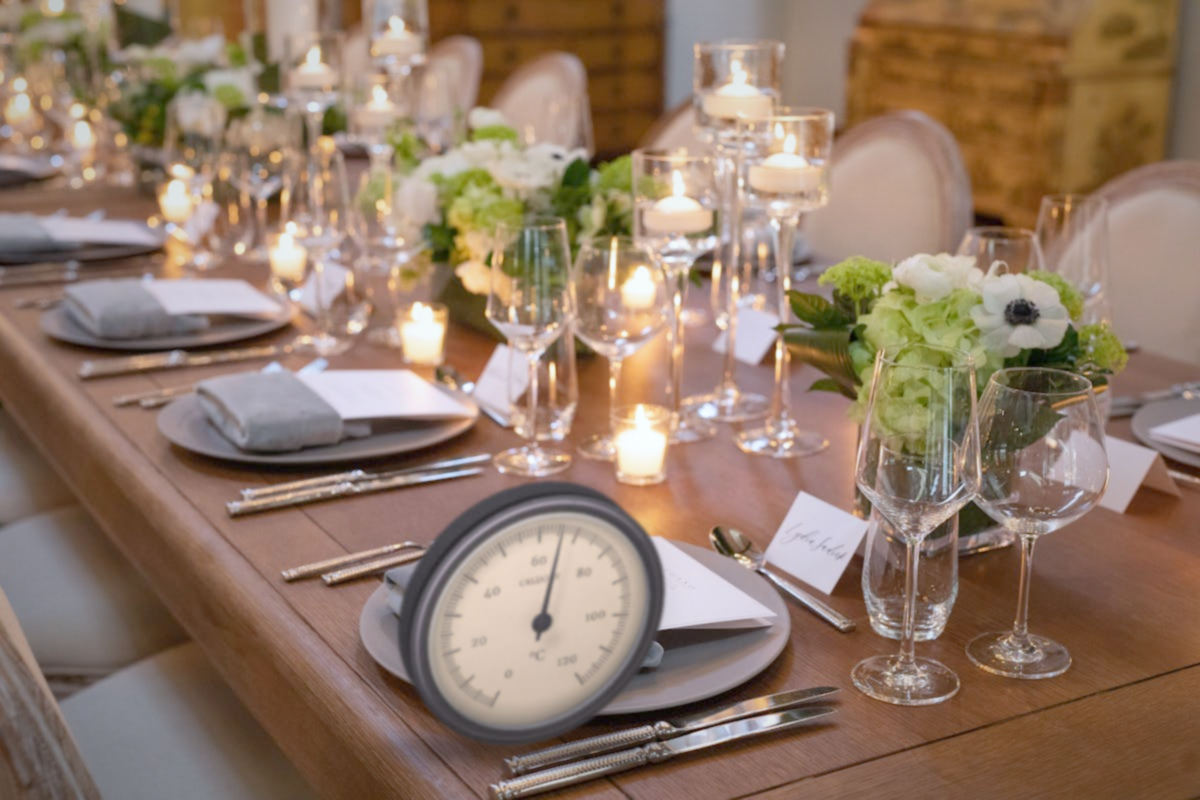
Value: 65 °C
